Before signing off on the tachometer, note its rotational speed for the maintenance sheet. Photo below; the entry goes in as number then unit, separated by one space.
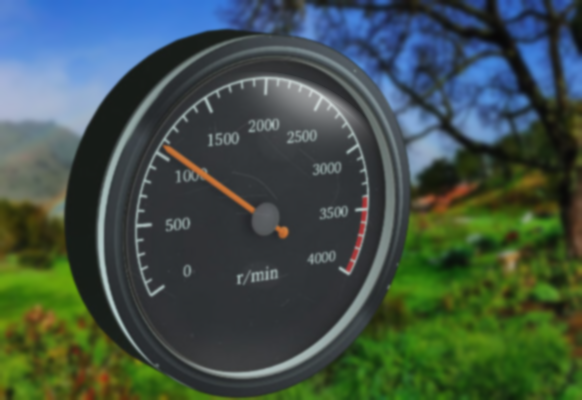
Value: 1050 rpm
